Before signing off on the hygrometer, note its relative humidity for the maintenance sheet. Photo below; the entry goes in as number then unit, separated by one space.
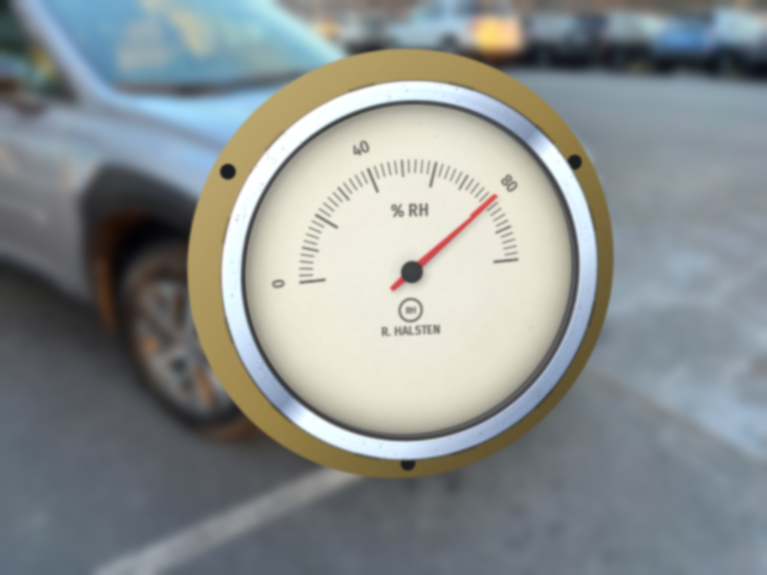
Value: 80 %
